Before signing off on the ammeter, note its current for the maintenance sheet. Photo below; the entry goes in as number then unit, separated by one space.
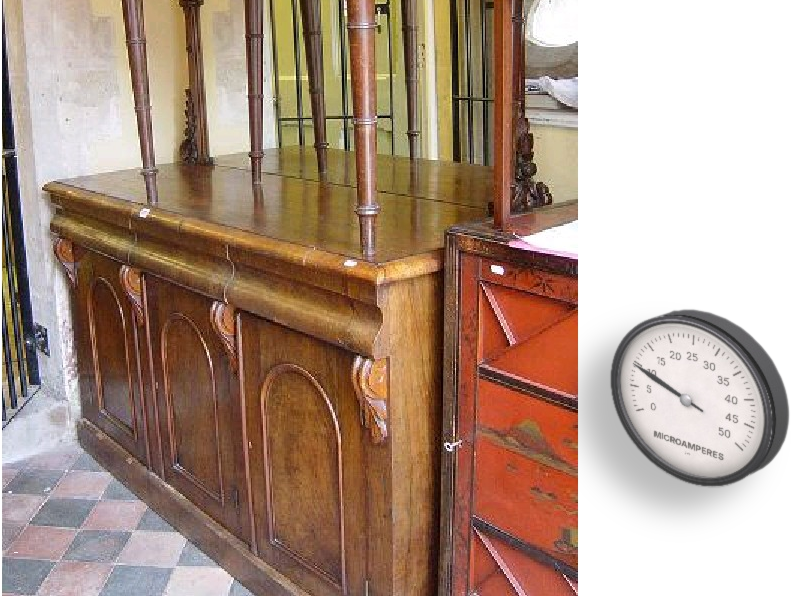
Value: 10 µA
